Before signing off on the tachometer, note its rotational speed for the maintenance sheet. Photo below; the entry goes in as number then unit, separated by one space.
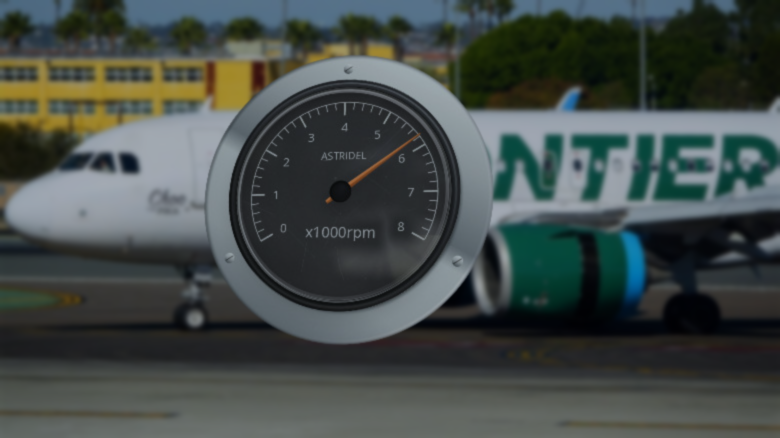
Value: 5800 rpm
